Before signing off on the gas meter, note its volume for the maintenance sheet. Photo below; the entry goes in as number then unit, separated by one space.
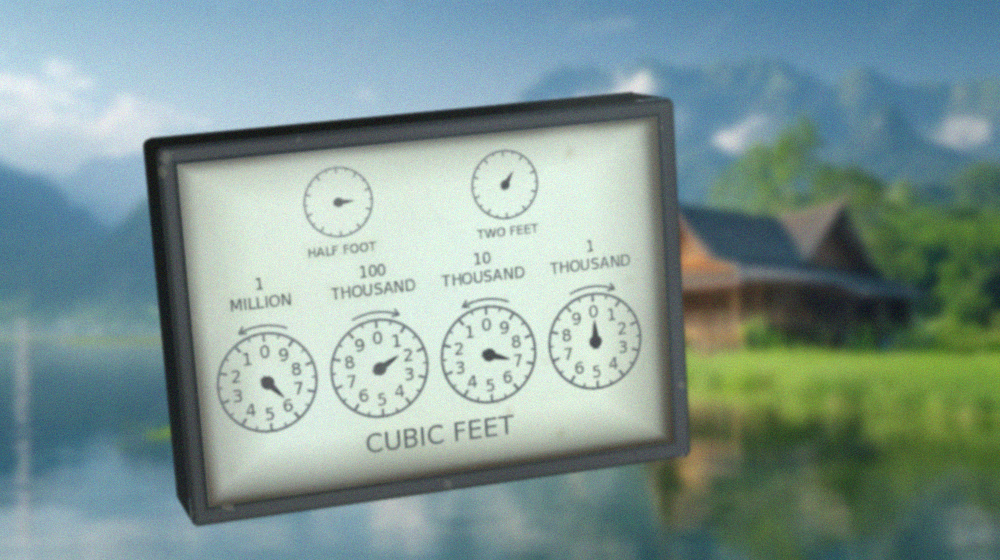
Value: 617000 ft³
